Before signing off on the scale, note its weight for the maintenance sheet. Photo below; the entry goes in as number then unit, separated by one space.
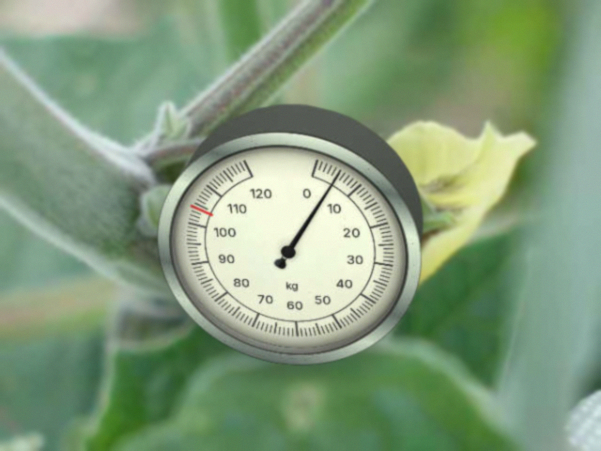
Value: 5 kg
